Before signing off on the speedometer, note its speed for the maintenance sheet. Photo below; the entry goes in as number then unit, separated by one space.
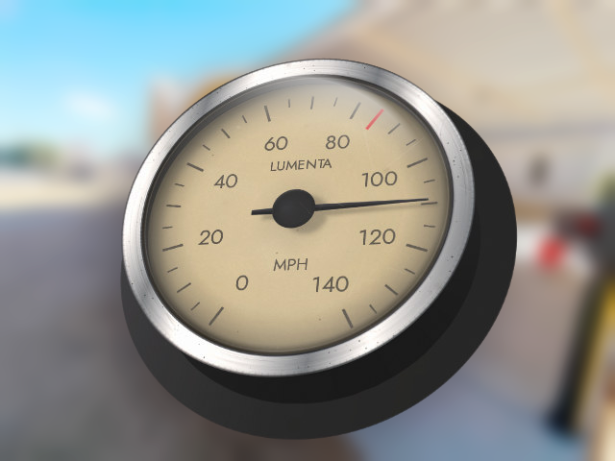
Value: 110 mph
